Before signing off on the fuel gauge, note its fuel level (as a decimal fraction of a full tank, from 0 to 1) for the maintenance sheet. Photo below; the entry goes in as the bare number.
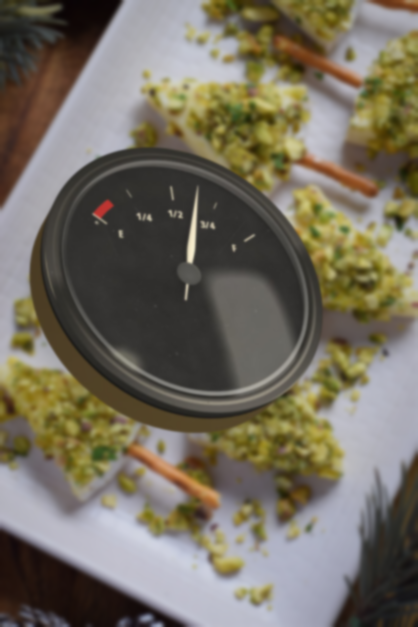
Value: 0.625
